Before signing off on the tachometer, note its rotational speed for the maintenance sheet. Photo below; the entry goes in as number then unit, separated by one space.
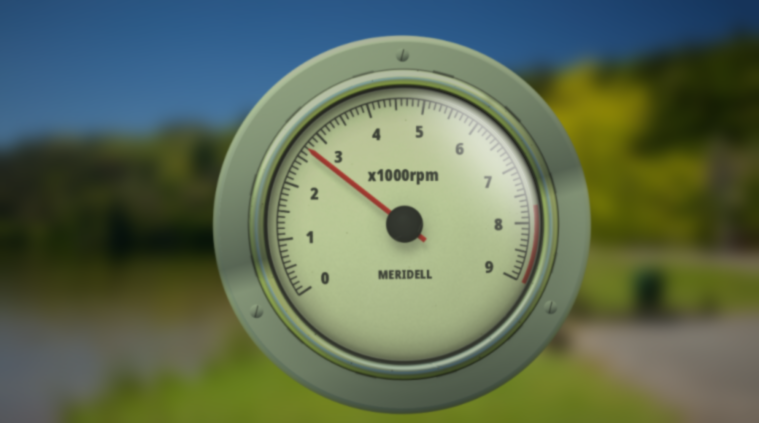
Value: 2700 rpm
